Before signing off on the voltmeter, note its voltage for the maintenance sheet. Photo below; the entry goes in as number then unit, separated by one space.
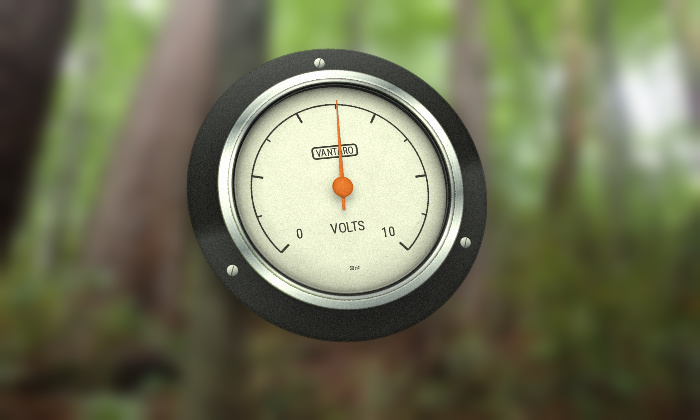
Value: 5 V
